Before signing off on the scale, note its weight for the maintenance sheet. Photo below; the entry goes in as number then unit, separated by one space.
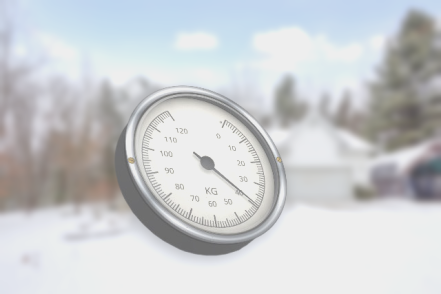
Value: 40 kg
